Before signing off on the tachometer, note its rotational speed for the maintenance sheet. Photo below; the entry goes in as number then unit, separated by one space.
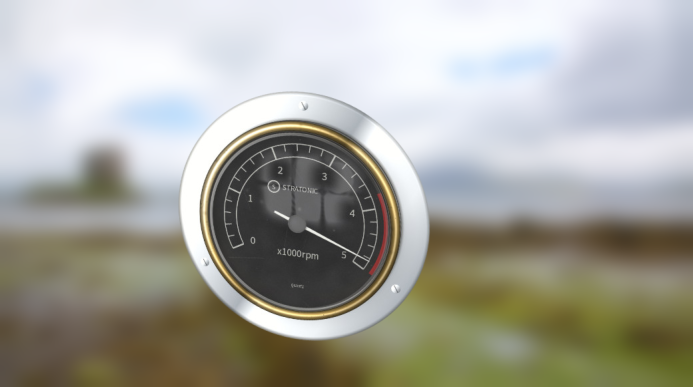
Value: 4800 rpm
